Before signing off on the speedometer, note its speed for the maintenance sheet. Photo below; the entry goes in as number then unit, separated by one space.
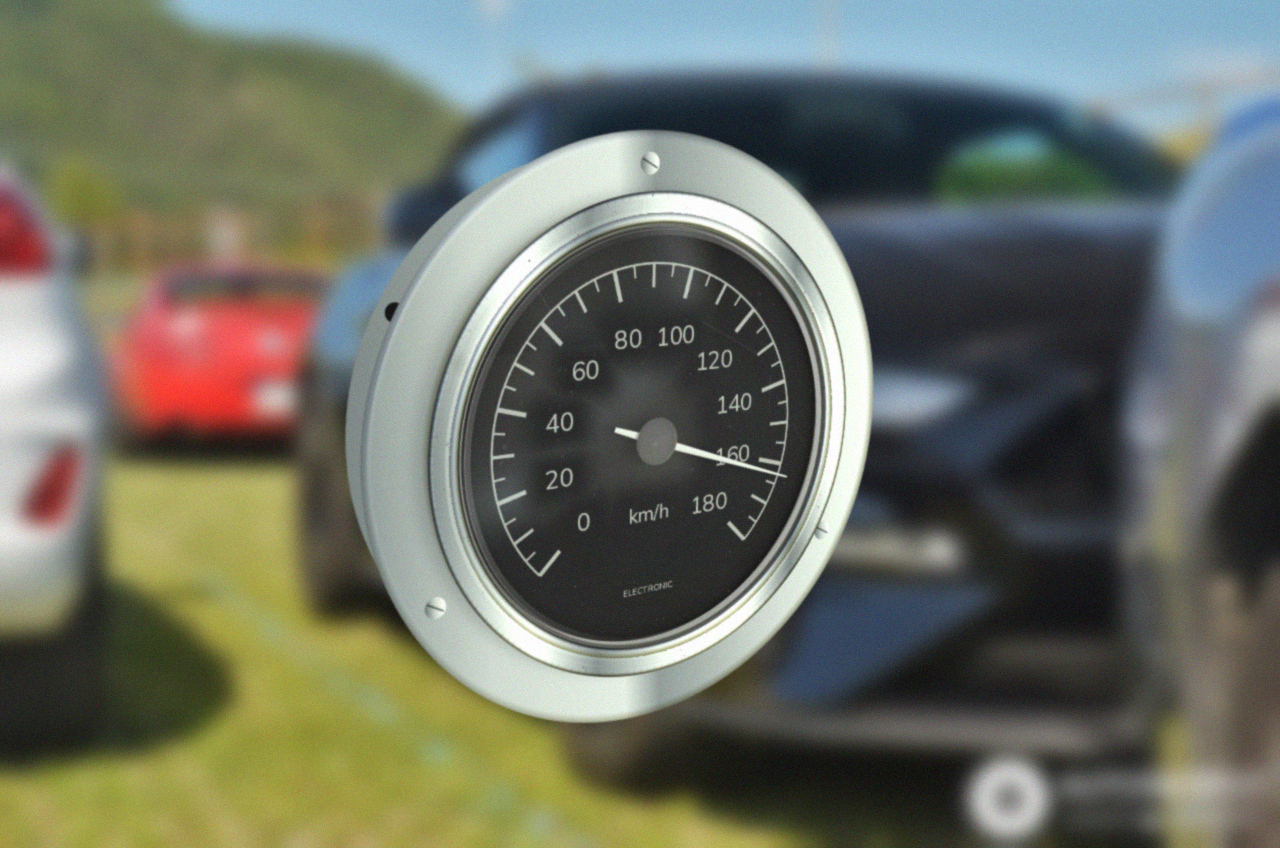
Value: 162.5 km/h
